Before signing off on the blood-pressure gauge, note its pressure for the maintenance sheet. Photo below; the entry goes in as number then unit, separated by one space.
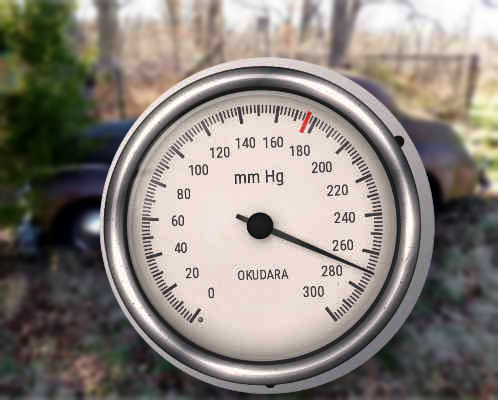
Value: 270 mmHg
